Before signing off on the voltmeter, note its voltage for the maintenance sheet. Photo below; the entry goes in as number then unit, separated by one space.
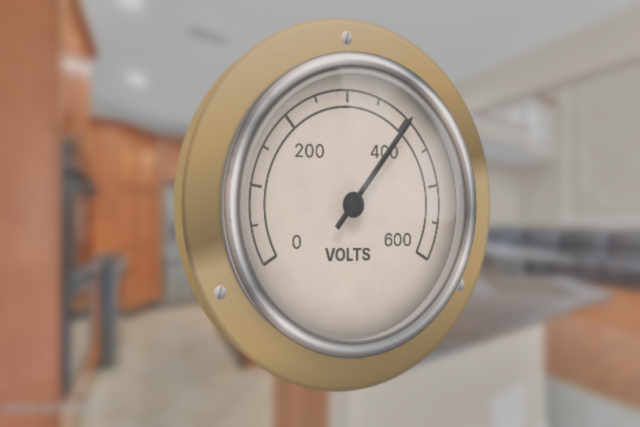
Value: 400 V
